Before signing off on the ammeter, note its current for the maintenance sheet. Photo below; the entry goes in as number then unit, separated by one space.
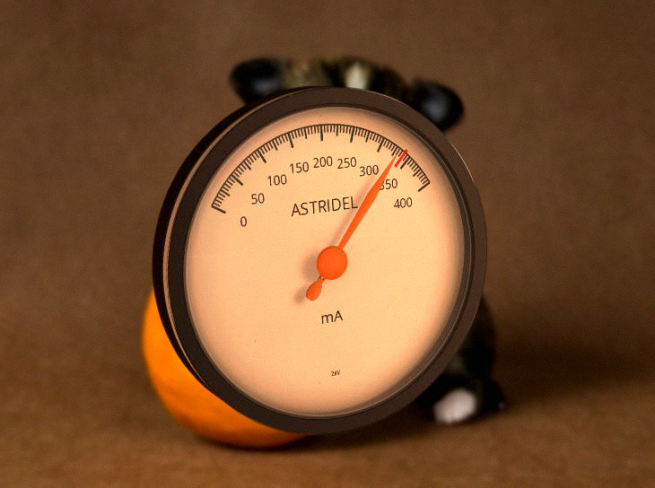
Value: 325 mA
